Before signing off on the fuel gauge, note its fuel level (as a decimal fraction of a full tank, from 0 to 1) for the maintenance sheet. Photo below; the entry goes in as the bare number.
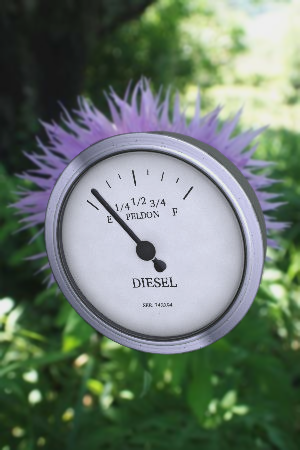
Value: 0.125
